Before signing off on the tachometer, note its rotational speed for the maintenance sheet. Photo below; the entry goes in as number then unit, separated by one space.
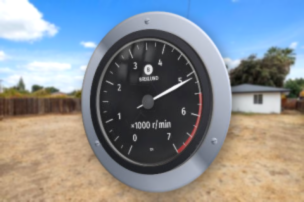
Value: 5125 rpm
